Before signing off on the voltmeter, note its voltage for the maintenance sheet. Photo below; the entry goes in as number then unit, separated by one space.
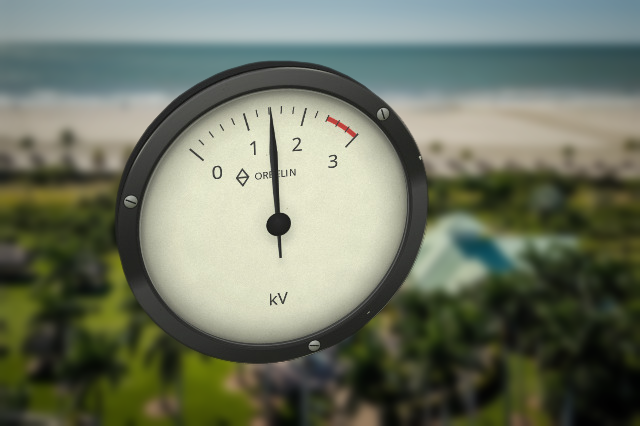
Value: 1.4 kV
